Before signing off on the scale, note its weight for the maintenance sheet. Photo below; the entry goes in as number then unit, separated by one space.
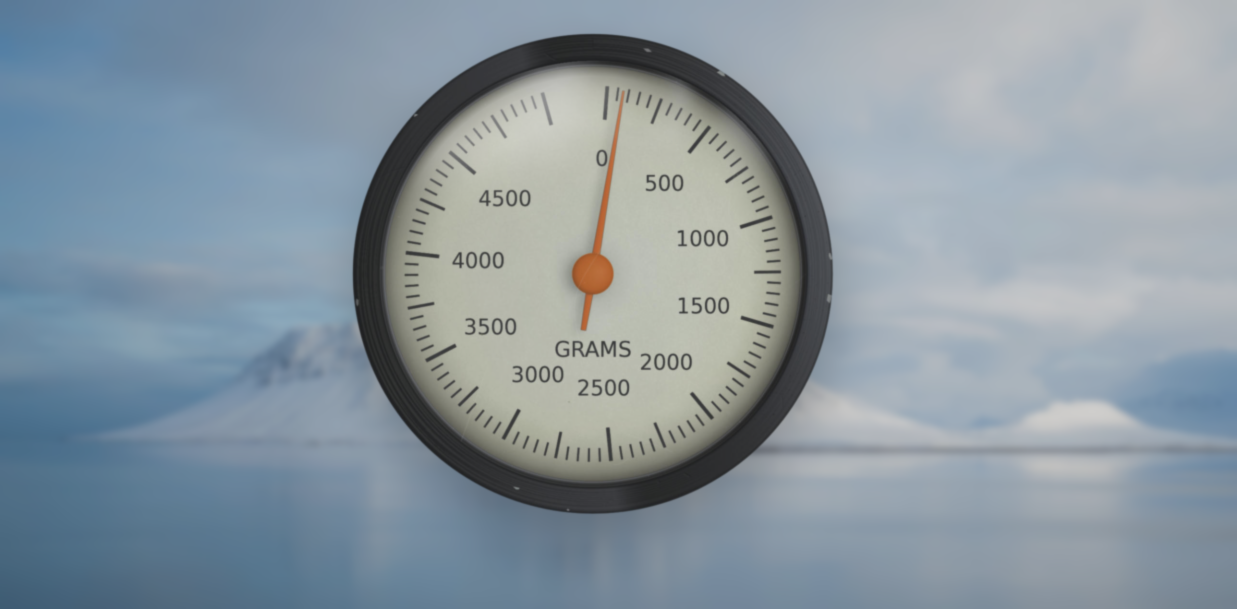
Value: 75 g
